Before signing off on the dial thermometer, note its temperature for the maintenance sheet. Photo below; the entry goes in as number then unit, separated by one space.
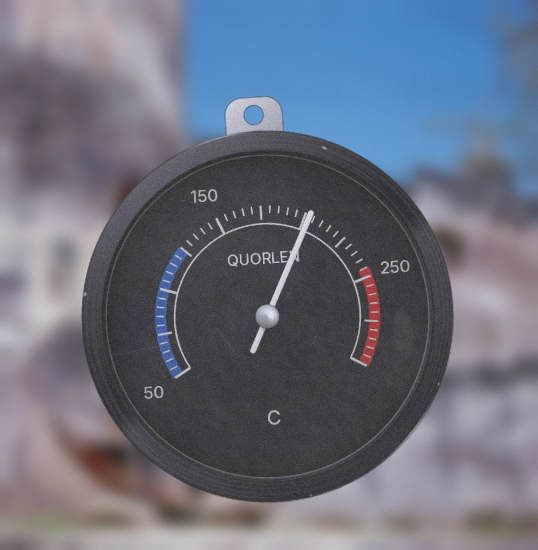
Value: 202.5 °C
